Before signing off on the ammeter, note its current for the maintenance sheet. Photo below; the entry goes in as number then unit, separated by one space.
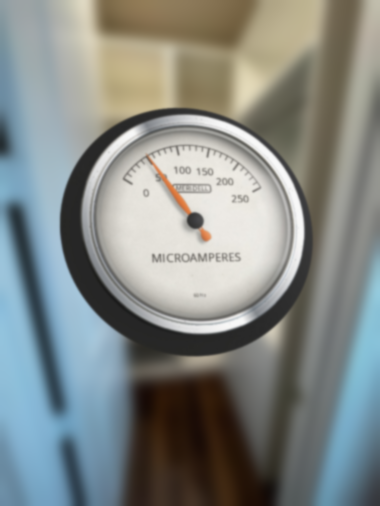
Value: 50 µA
